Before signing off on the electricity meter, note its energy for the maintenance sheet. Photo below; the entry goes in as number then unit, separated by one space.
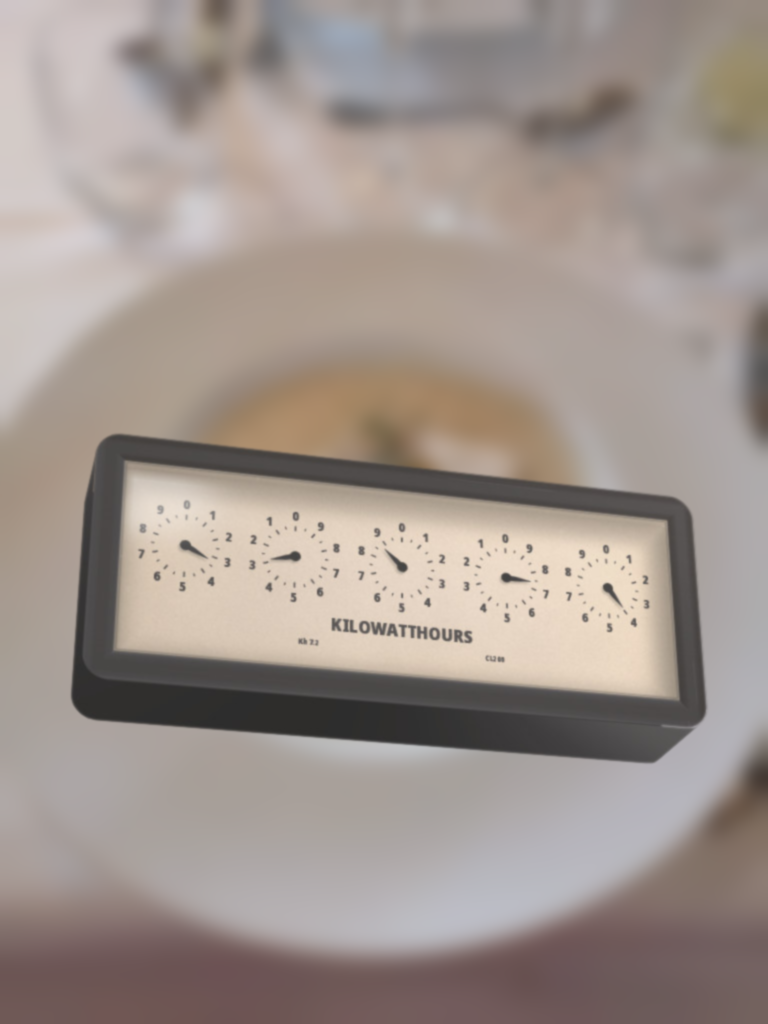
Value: 32874 kWh
